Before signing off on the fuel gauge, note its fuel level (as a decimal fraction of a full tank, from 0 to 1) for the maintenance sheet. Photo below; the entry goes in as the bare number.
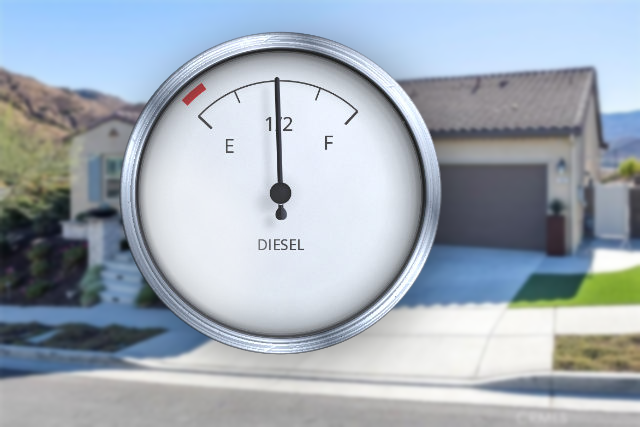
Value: 0.5
